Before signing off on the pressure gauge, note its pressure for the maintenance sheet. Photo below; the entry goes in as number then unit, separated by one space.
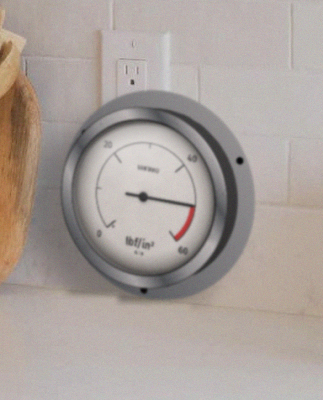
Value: 50 psi
